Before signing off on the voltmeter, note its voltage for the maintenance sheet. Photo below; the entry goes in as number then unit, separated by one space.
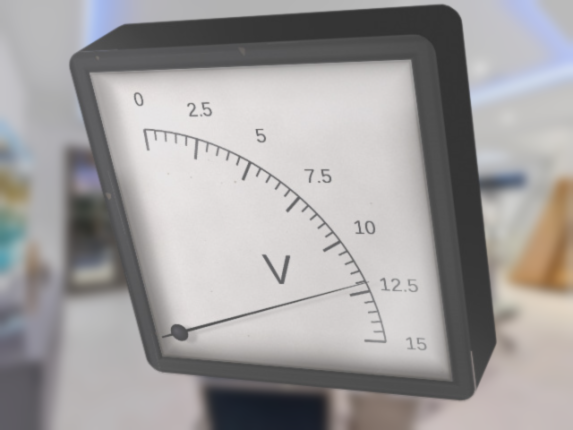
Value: 12 V
